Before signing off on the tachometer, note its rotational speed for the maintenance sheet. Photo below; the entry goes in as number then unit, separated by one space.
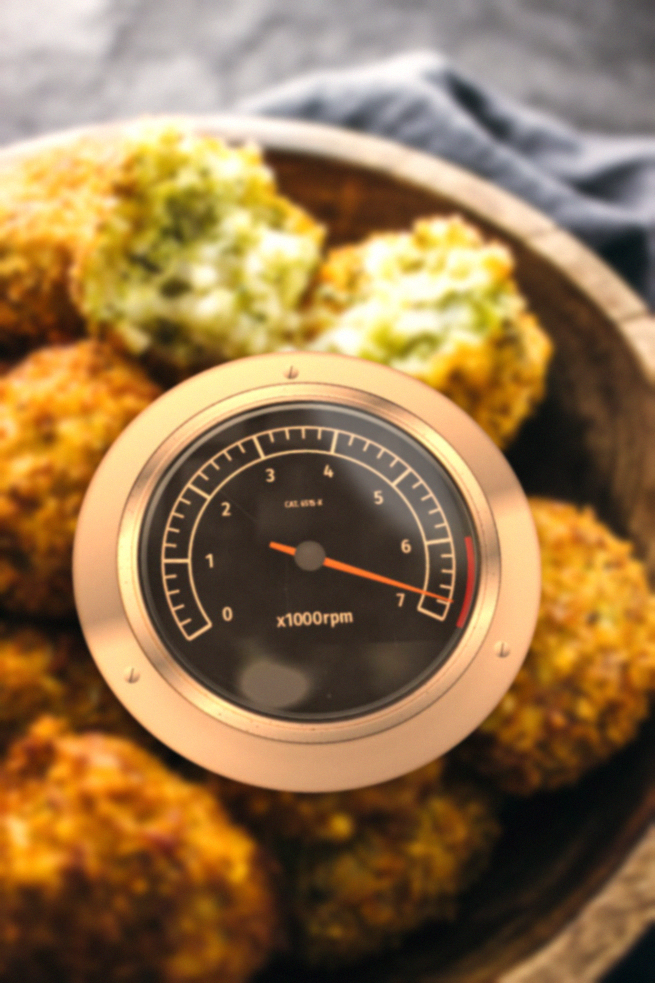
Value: 6800 rpm
